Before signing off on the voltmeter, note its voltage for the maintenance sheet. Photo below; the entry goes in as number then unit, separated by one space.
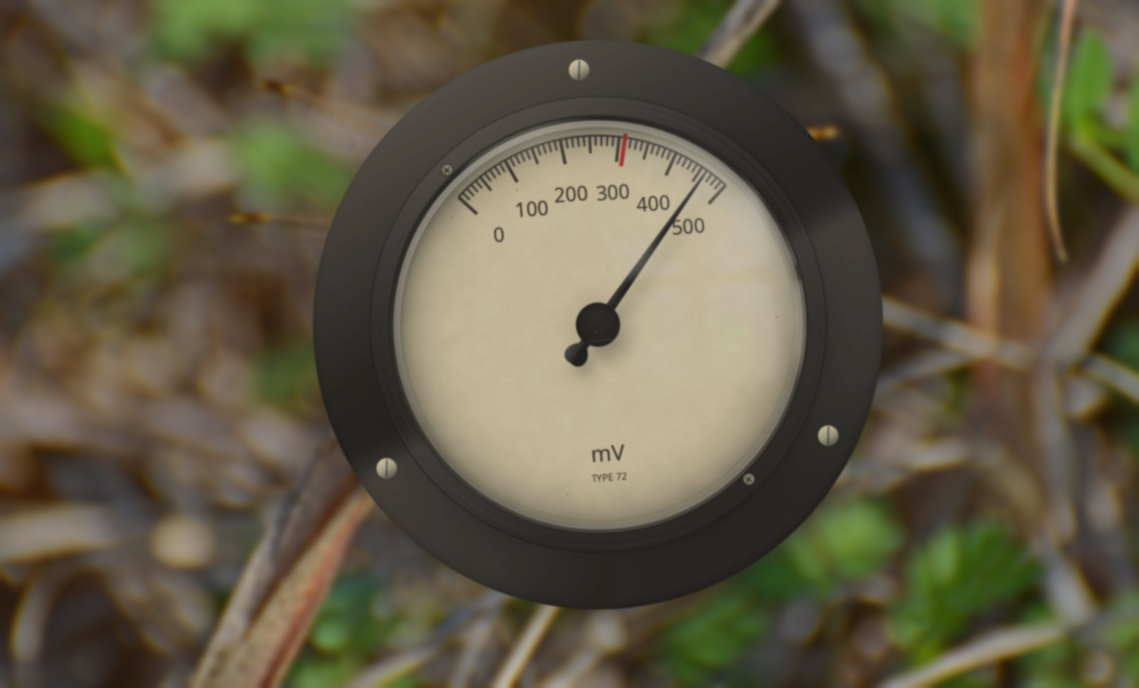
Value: 460 mV
